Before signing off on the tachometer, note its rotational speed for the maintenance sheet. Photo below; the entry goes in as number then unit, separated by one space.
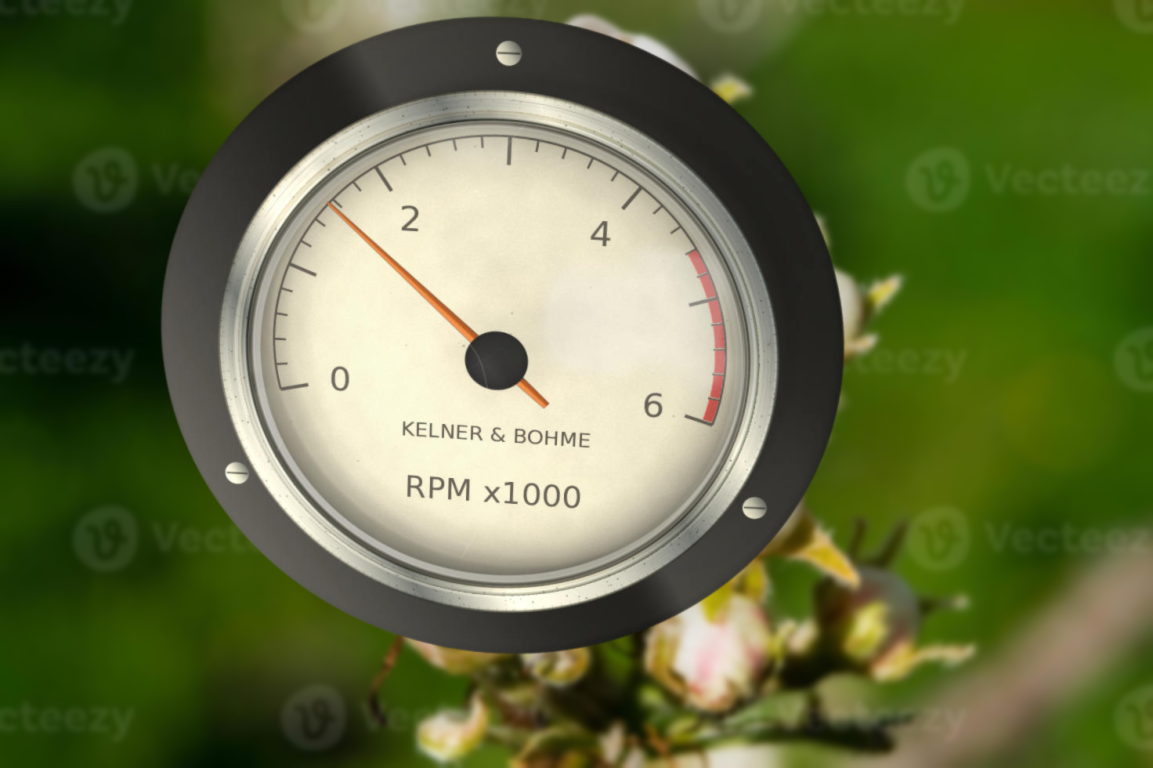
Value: 1600 rpm
